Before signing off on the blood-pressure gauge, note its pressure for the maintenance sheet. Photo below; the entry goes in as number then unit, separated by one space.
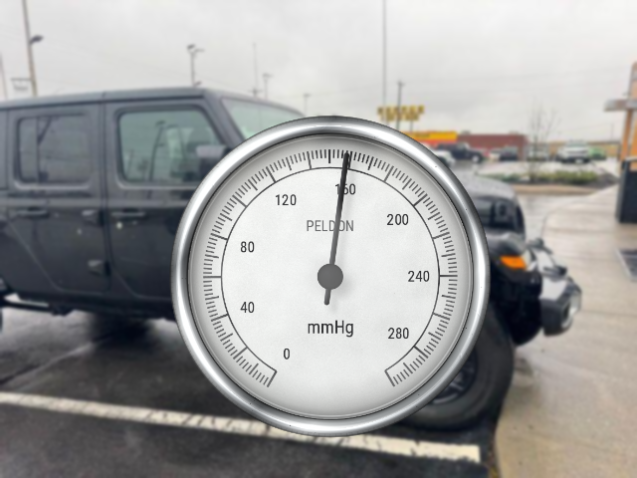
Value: 158 mmHg
